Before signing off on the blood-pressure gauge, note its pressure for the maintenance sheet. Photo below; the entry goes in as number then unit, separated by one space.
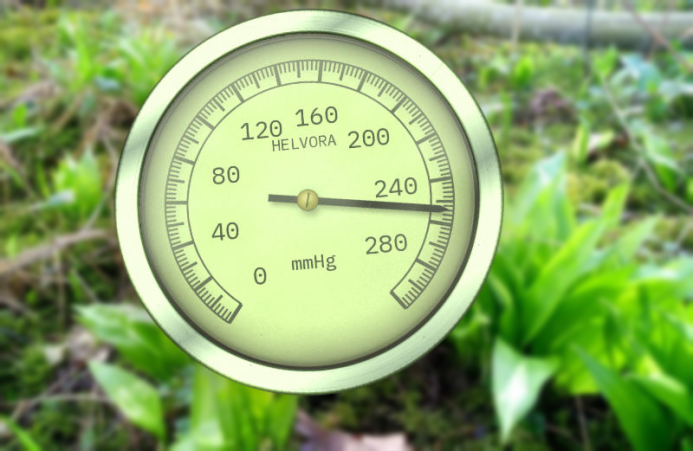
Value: 254 mmHg
